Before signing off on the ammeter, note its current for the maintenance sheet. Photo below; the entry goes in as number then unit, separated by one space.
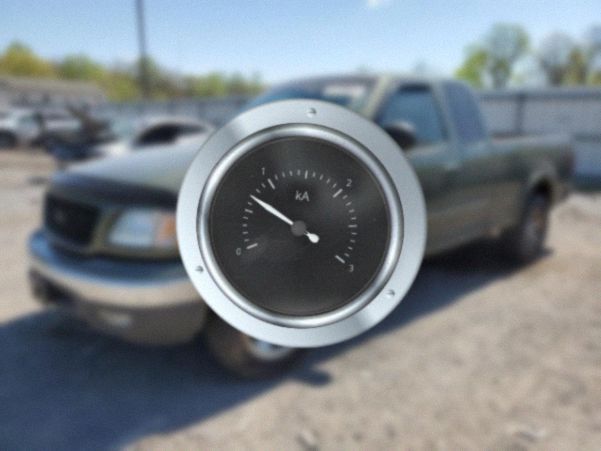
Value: 0.7 kA
